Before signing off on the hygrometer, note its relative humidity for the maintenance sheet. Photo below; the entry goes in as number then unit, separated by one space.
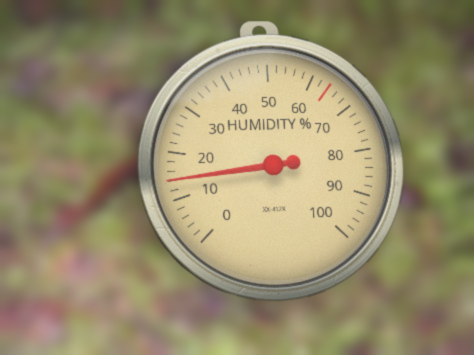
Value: 14 %
